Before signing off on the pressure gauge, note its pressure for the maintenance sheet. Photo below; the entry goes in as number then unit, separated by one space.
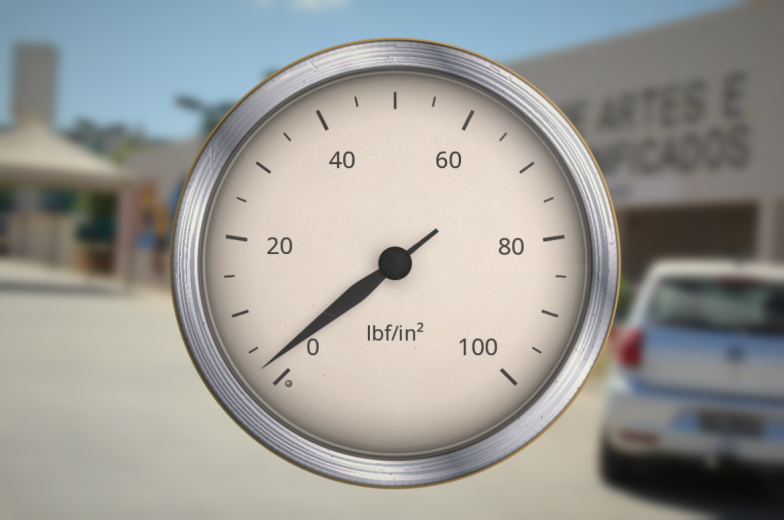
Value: 2.5 psi
